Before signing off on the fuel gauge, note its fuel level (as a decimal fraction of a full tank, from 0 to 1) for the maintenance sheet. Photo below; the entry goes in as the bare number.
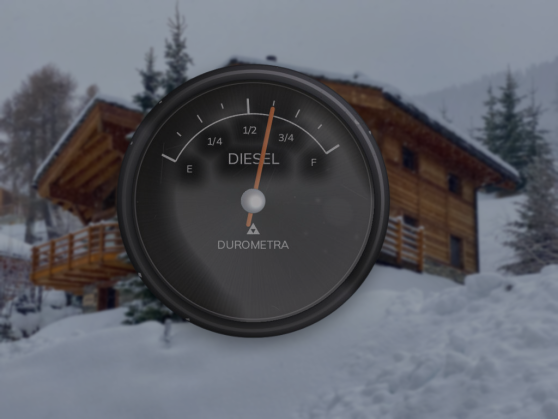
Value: 0.625
